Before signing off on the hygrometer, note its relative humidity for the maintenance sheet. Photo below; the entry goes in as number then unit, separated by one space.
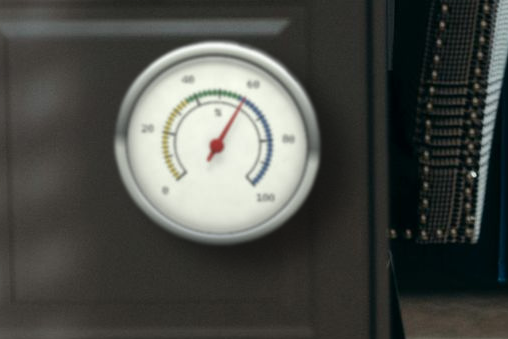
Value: 60 %
